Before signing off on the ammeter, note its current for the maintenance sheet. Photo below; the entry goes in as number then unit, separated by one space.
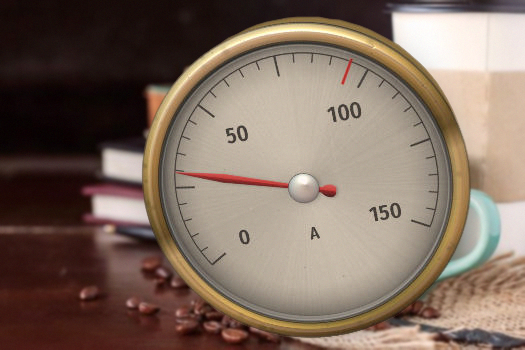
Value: 30 A
